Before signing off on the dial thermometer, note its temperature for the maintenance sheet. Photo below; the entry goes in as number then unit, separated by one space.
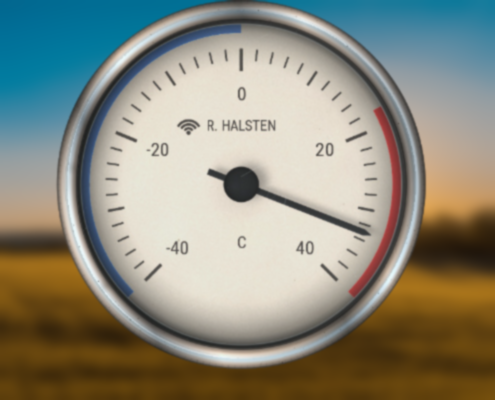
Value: 33 °C
